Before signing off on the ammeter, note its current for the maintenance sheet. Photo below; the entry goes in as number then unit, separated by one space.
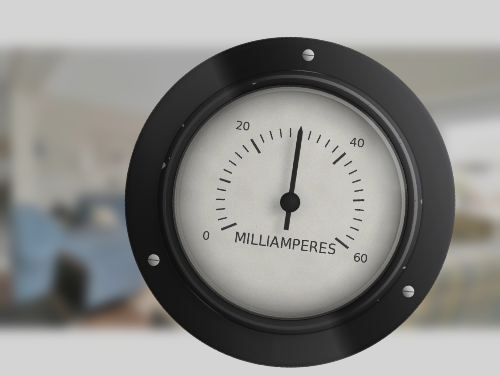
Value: 30 mA
